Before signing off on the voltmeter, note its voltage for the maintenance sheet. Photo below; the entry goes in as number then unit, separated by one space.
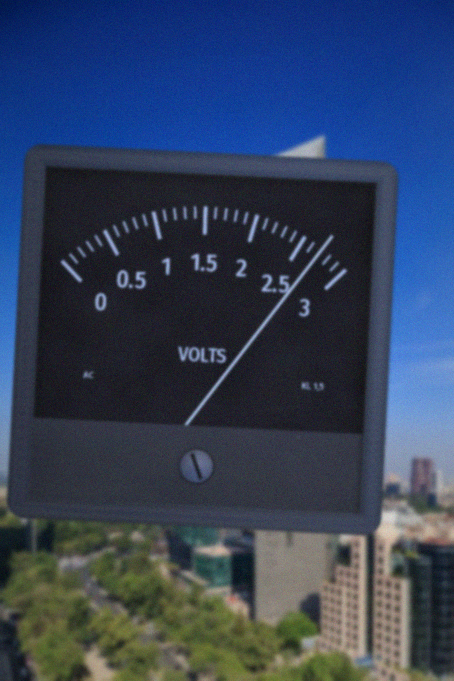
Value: 2.7 V
